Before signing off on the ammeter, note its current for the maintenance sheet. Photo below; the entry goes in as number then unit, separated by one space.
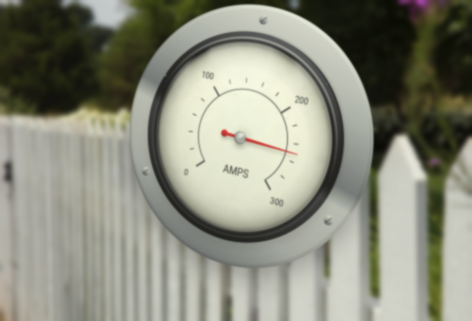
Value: 250 A
